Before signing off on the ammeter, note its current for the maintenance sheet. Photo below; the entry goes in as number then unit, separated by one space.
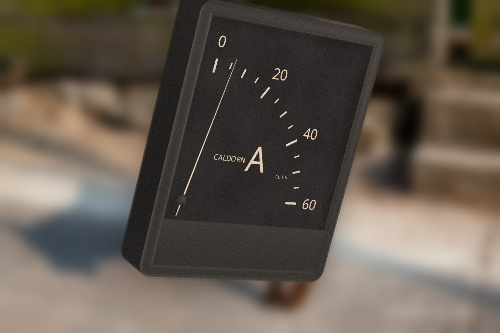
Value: 5 A
